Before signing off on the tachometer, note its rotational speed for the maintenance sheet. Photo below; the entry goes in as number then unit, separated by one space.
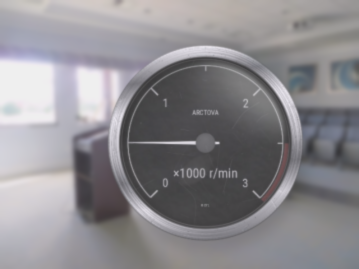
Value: 500 rpm
